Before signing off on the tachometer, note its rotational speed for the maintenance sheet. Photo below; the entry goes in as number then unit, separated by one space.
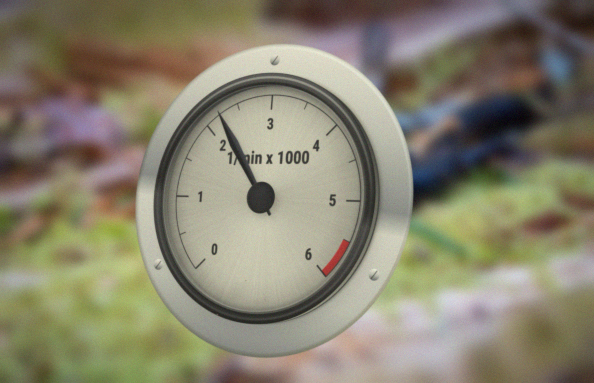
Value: 2250 rpm
